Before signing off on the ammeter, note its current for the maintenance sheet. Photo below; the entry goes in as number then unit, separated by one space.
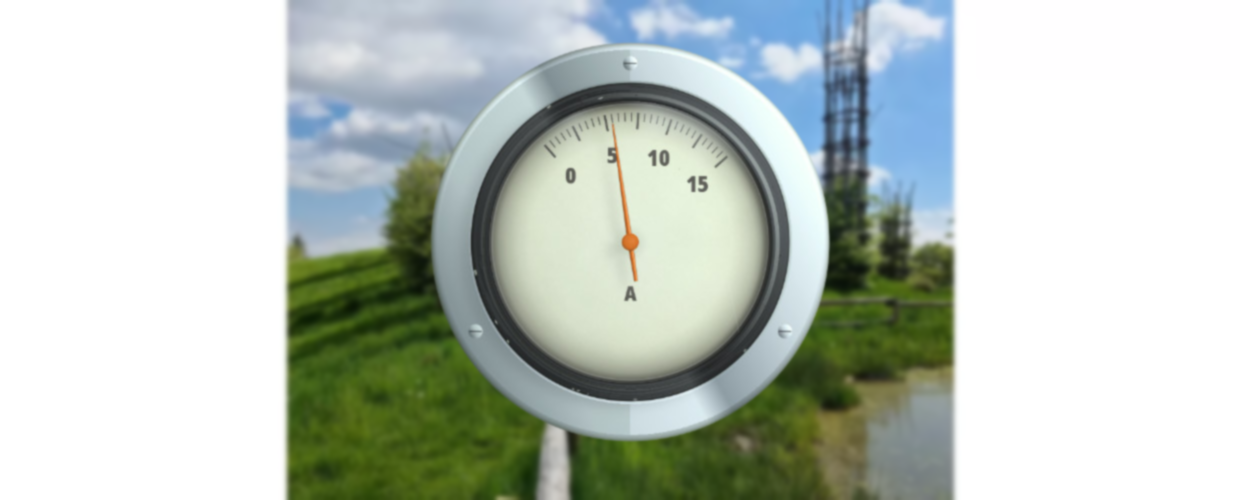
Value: 5.5 A
